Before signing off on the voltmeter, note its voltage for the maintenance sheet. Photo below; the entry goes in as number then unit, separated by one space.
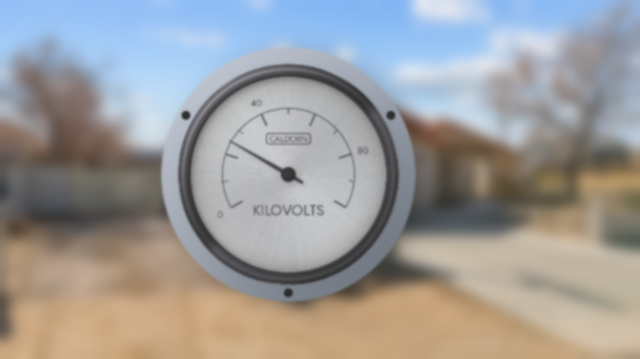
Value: 25 kV
